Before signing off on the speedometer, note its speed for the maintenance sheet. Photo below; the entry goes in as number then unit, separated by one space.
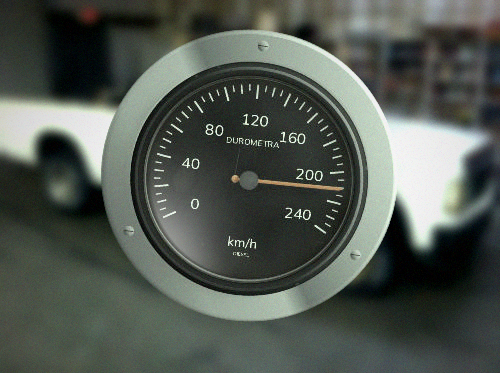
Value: 210 km/h
